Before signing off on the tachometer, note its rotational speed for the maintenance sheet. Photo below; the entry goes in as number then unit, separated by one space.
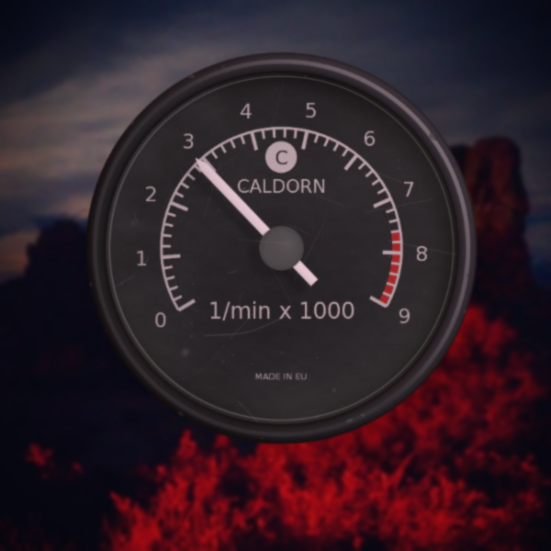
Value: 2900 rpm
